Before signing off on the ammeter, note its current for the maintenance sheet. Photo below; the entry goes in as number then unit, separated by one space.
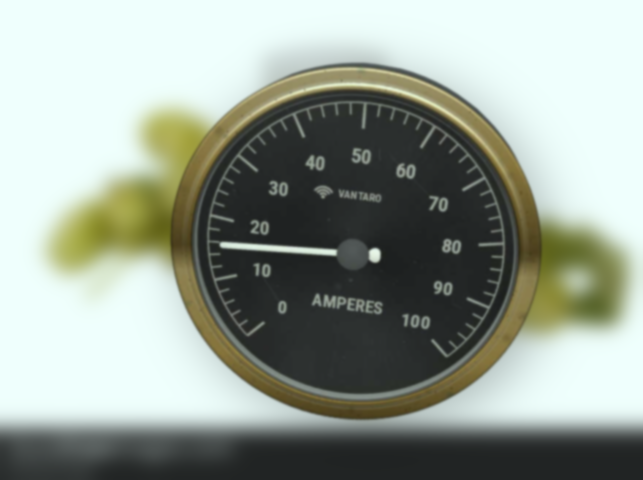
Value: 16 A
